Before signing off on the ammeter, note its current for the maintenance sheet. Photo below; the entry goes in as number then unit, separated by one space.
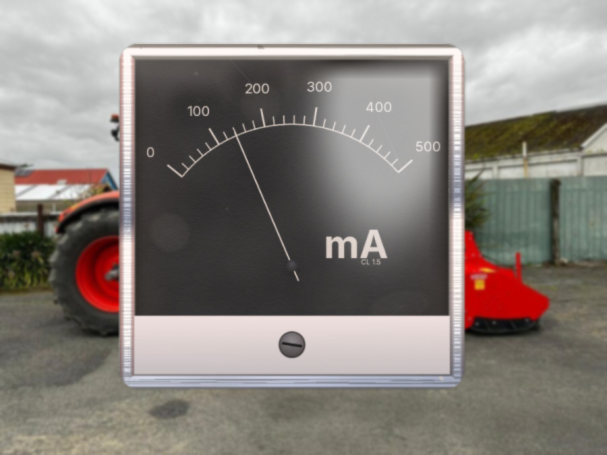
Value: 140 mA
